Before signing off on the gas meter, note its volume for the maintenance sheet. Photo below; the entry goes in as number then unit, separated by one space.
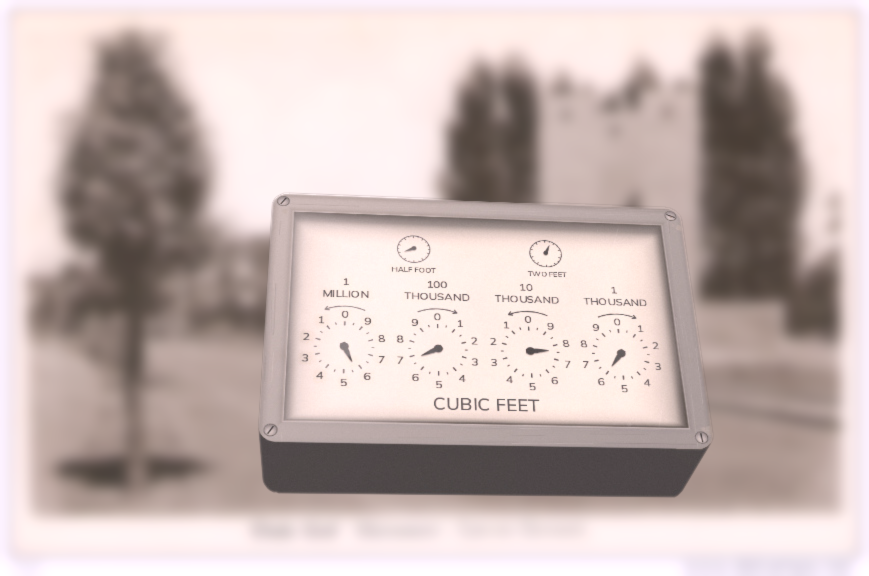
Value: 567600 ft³
